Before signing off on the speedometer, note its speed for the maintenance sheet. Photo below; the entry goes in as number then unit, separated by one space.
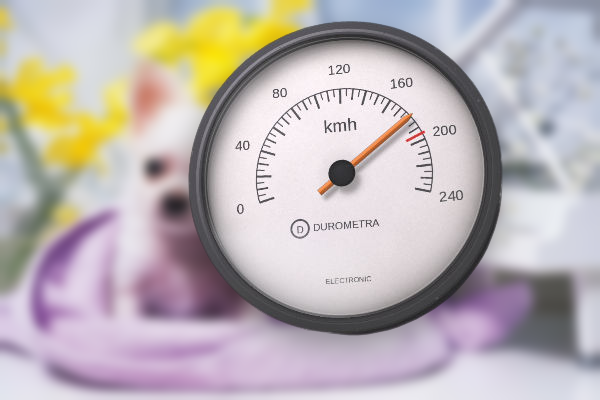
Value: 180 km/h
